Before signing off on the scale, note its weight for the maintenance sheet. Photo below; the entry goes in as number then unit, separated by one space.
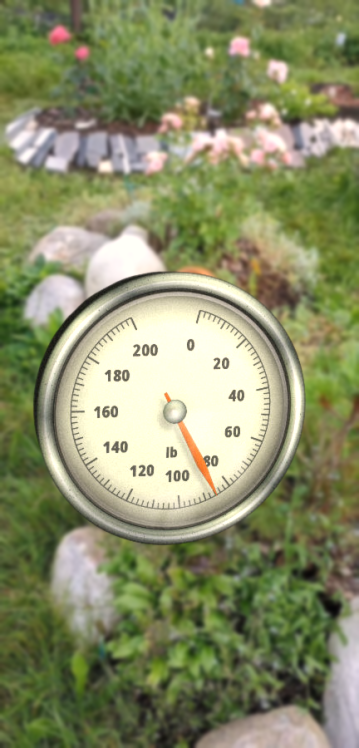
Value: 86 lb
